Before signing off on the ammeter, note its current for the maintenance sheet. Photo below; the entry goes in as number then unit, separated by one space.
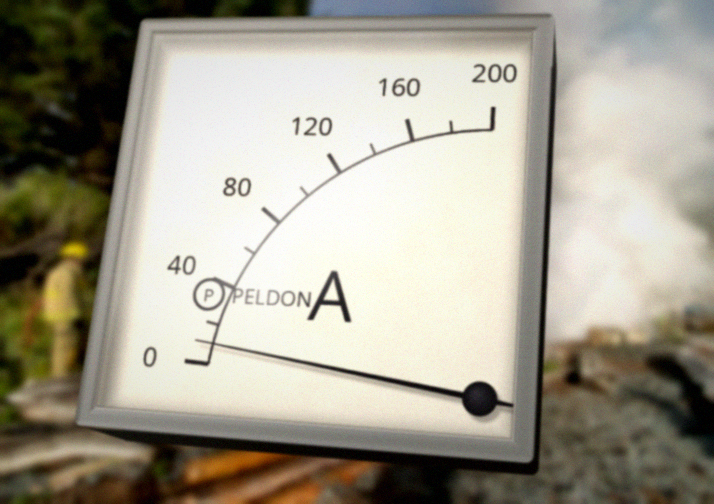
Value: 10 A
